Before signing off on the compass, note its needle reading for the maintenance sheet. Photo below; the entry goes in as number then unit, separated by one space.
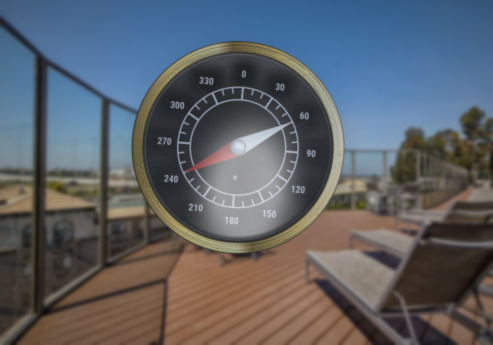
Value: 240 °
